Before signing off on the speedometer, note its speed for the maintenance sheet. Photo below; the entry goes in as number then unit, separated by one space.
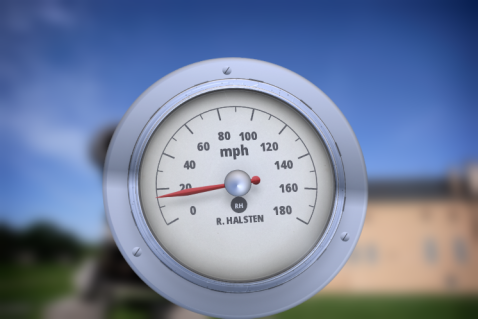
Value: 15 mph
